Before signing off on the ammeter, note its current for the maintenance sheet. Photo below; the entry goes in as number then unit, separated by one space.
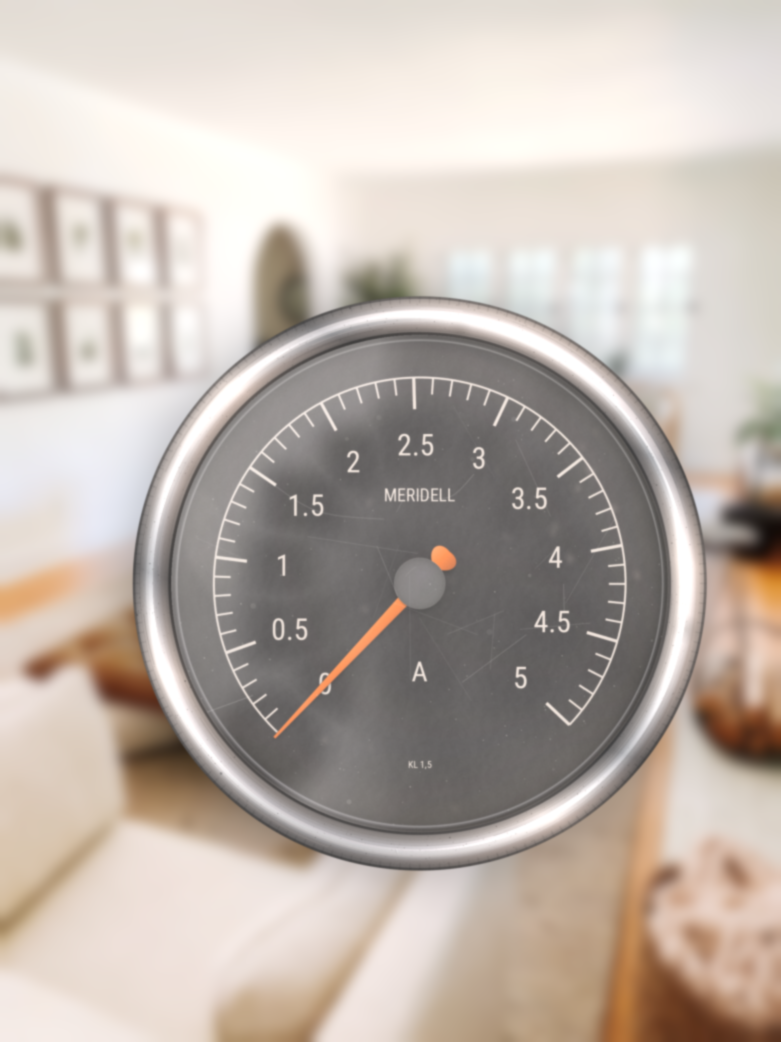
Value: 0 A
